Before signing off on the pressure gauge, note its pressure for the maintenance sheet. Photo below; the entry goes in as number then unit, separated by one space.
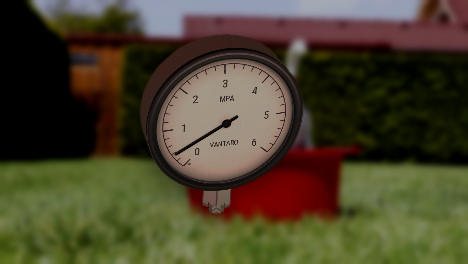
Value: 0.4 MPa
